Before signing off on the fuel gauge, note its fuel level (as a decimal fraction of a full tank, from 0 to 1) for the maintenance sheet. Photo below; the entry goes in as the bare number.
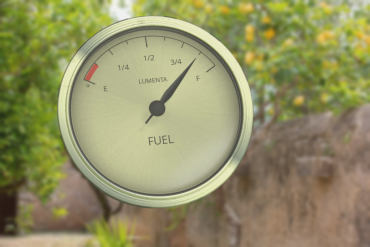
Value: 0.875
